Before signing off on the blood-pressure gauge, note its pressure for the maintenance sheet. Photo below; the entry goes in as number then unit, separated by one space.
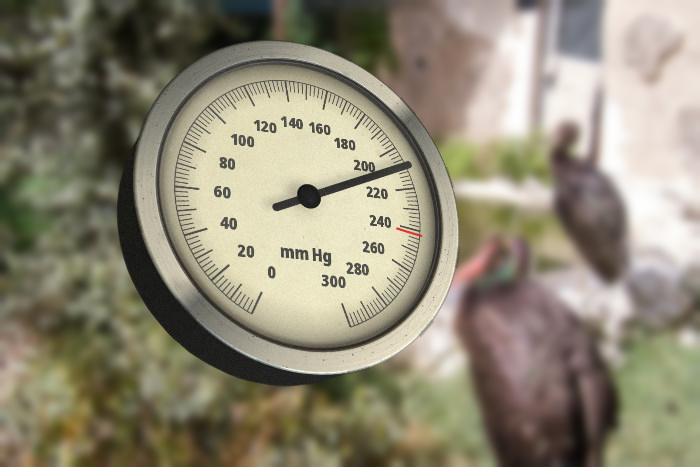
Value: 210 mmHg
